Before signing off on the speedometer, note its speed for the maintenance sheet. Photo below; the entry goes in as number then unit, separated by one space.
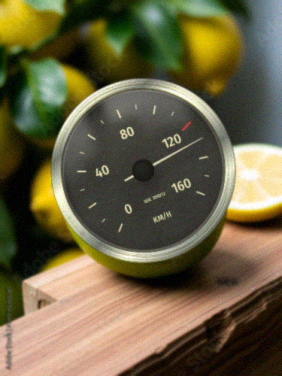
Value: 130 km/h
